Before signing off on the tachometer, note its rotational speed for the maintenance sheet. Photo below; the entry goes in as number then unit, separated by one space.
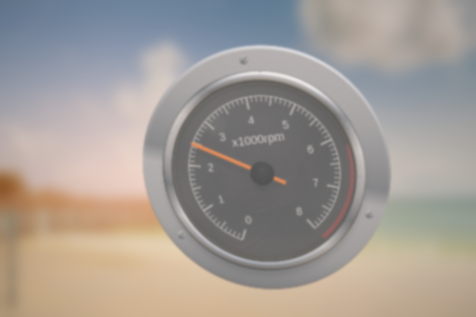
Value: 2500 rpm
